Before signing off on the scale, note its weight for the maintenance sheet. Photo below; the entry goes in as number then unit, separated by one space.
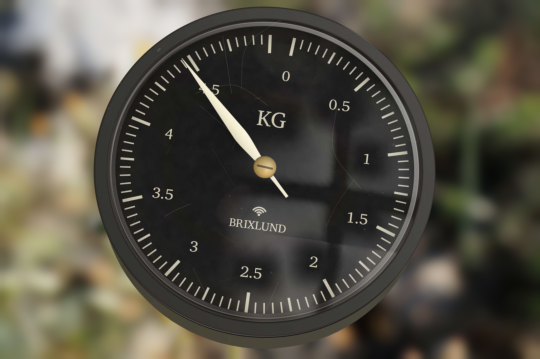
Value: 4.45 kg
